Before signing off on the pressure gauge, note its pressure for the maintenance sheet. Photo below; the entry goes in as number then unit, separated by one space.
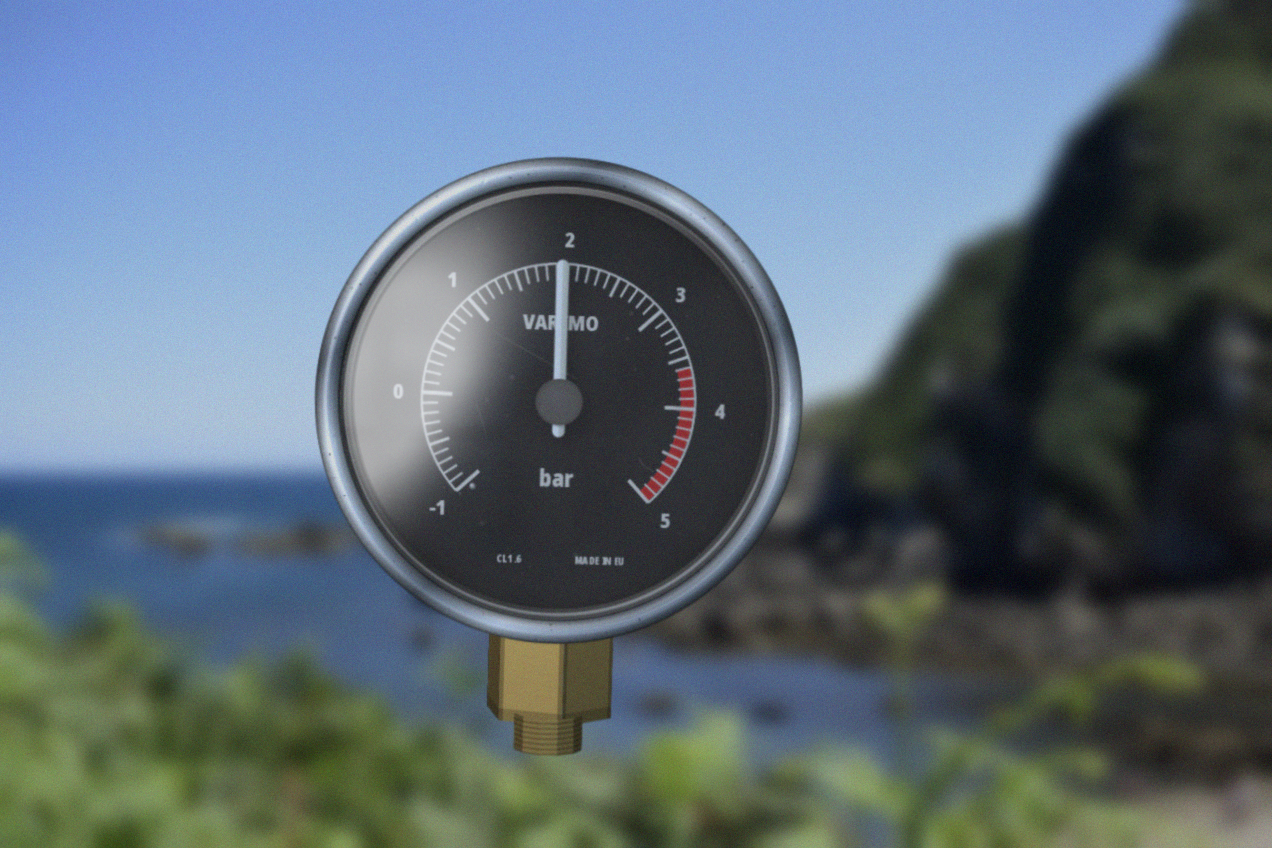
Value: 1.95 bar
